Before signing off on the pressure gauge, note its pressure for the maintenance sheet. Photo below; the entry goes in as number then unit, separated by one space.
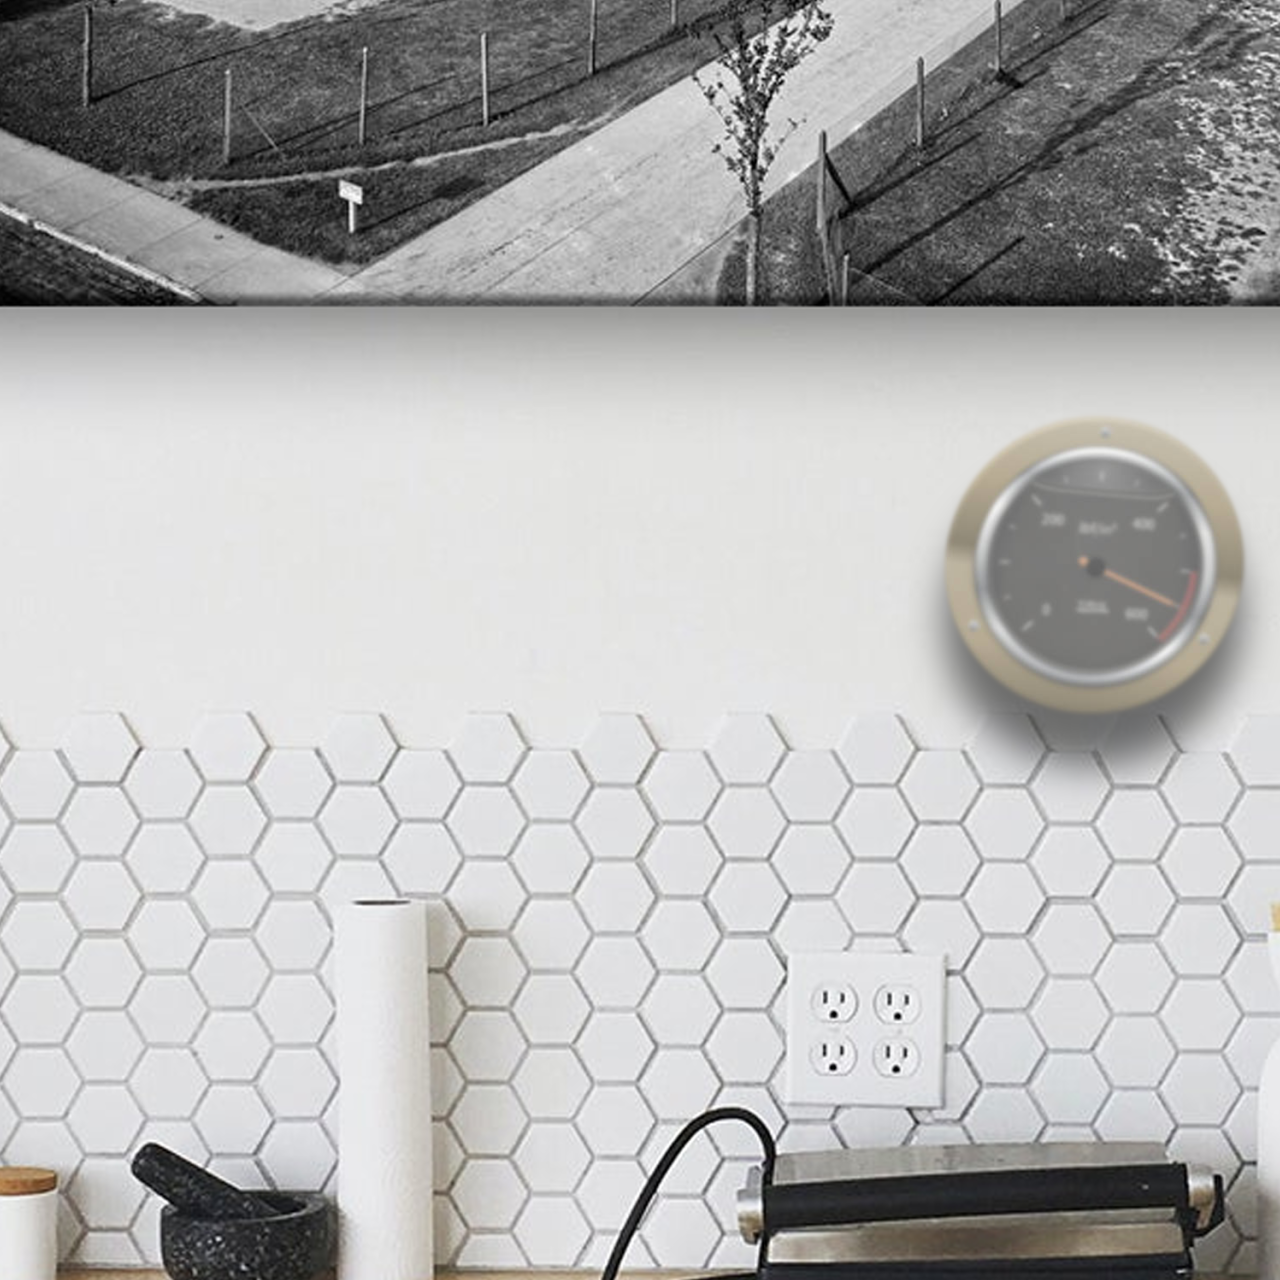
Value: 550 psi
